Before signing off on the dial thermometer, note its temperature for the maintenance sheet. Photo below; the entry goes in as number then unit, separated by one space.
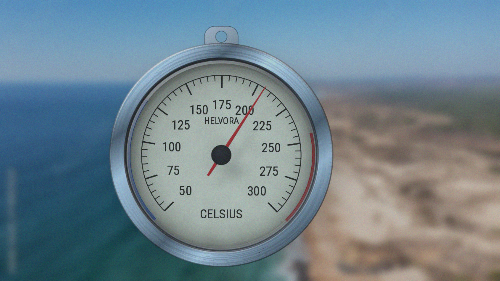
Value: 205 °C
